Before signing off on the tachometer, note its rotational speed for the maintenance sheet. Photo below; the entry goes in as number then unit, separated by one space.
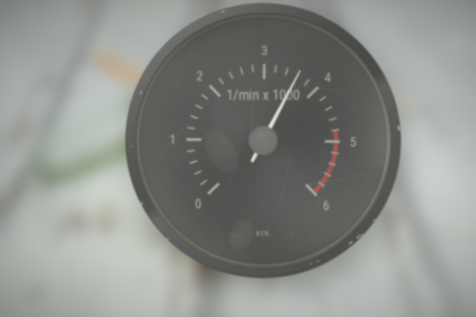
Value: 3600 rpm
